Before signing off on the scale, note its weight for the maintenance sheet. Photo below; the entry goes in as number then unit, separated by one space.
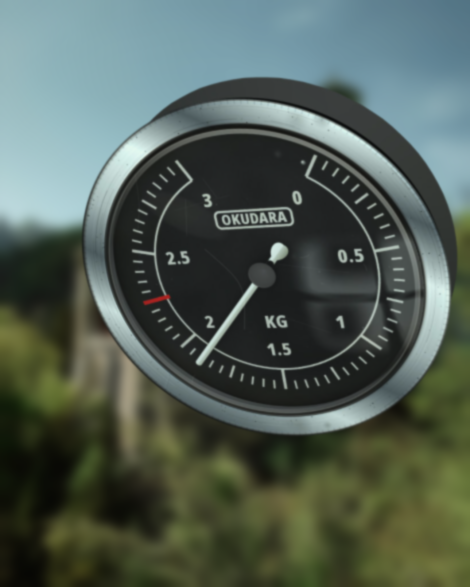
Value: 1.9 kg
